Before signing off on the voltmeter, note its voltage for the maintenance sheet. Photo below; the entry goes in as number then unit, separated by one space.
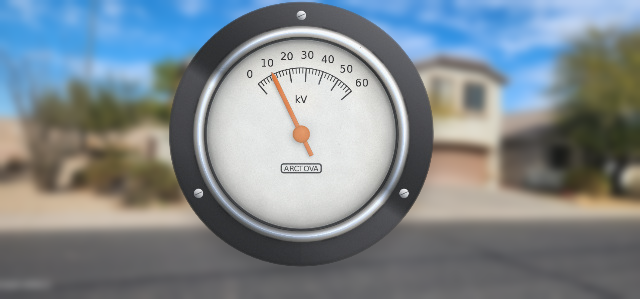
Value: 10 kV
